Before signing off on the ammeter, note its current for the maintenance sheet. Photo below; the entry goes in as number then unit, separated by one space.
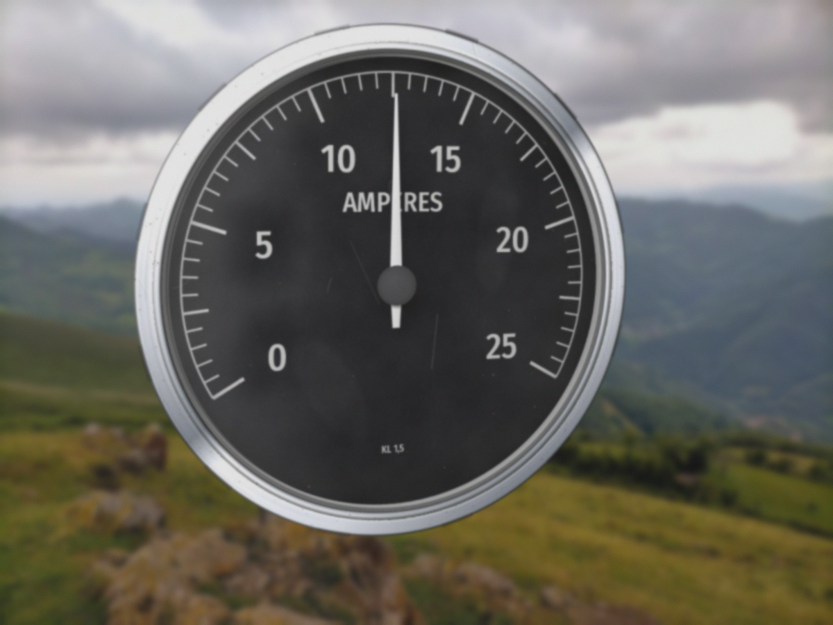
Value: 12.5 A
